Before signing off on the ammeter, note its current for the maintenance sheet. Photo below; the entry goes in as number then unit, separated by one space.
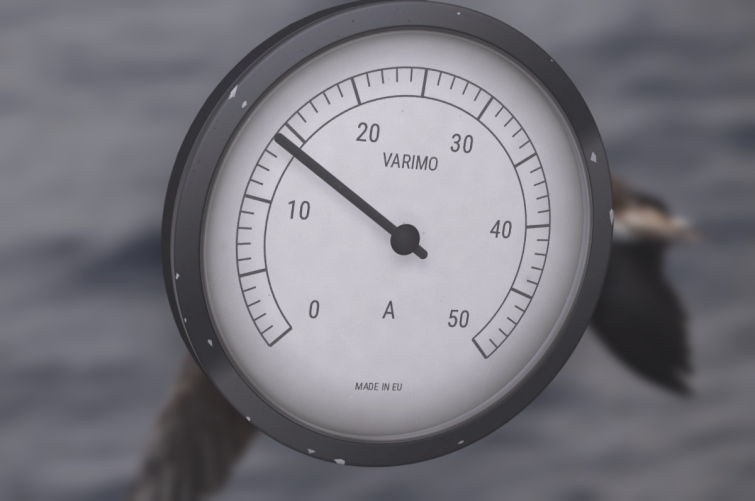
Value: 14 A
